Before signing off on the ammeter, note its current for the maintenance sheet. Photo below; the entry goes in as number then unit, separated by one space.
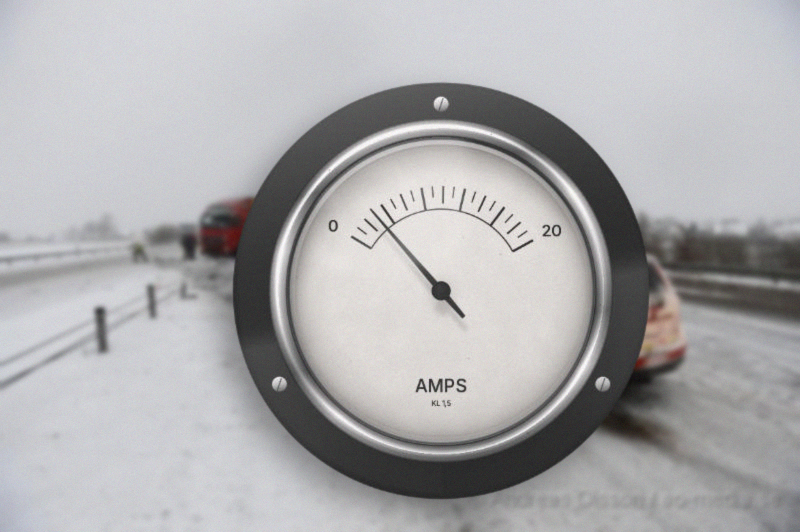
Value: 3 A
